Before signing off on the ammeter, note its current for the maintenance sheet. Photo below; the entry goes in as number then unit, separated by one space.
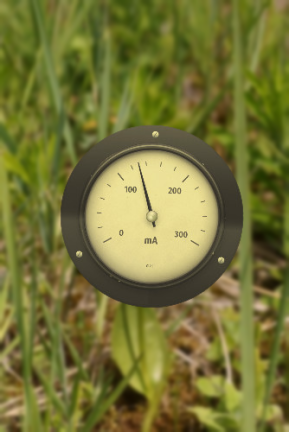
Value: 130 mA
